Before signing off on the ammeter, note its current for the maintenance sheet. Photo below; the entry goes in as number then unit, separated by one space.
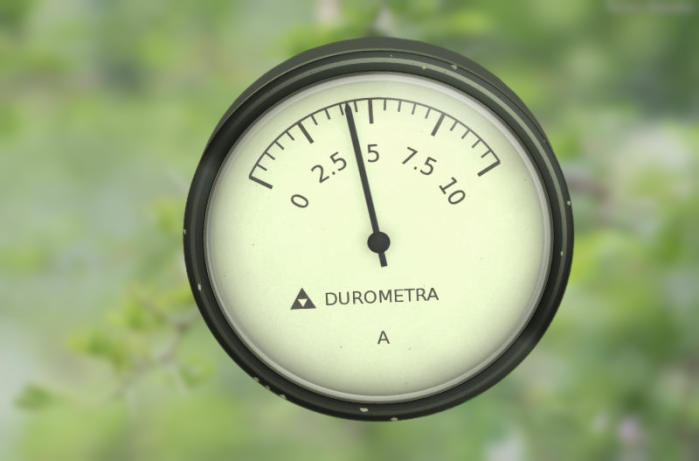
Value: 4.25 A
